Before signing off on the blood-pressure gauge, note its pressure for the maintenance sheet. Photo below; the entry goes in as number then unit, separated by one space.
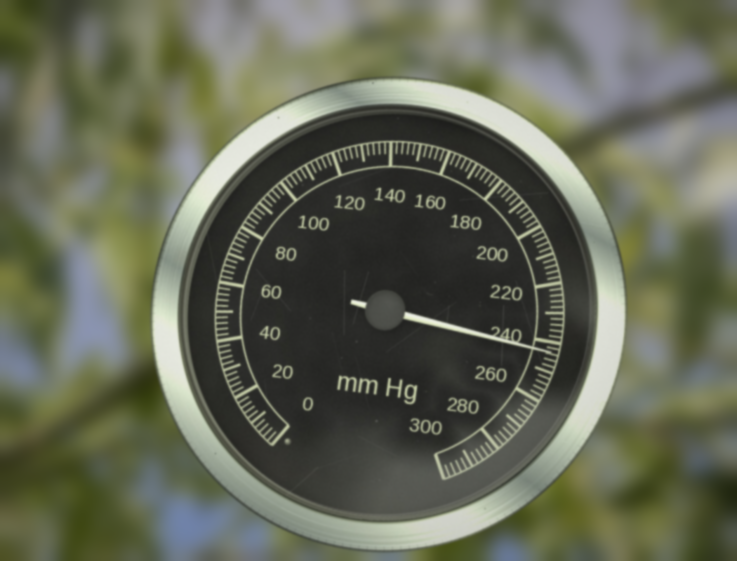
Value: 244 mmHg
